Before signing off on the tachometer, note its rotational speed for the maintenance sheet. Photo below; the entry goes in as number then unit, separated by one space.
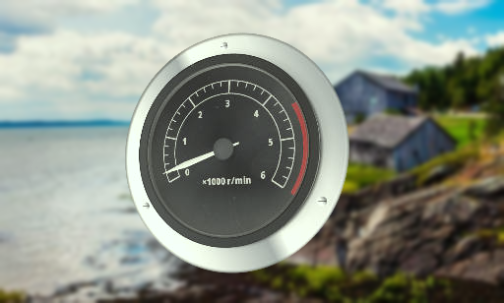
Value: 200 rpm
